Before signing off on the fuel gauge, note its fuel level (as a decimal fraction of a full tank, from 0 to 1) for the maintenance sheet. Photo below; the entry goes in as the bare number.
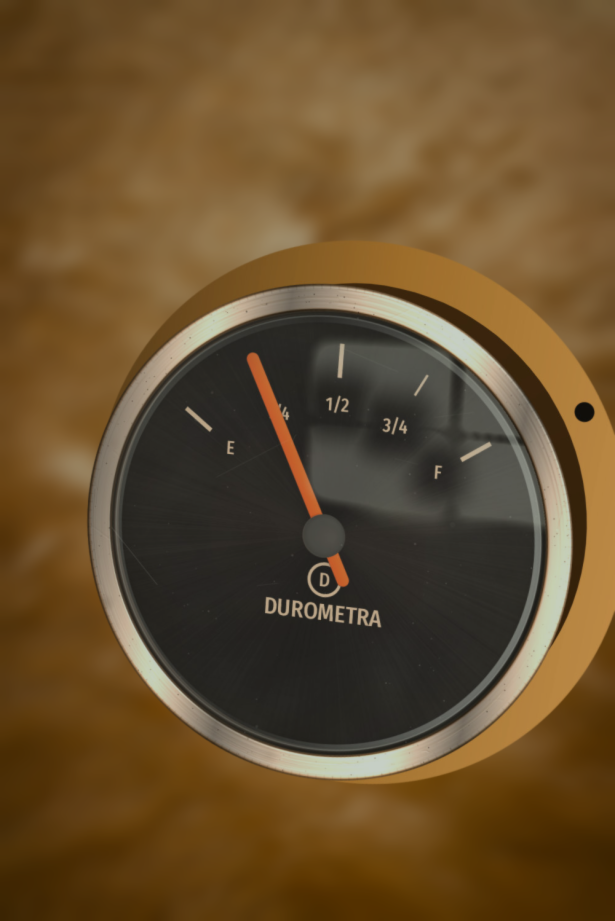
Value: 0.25
